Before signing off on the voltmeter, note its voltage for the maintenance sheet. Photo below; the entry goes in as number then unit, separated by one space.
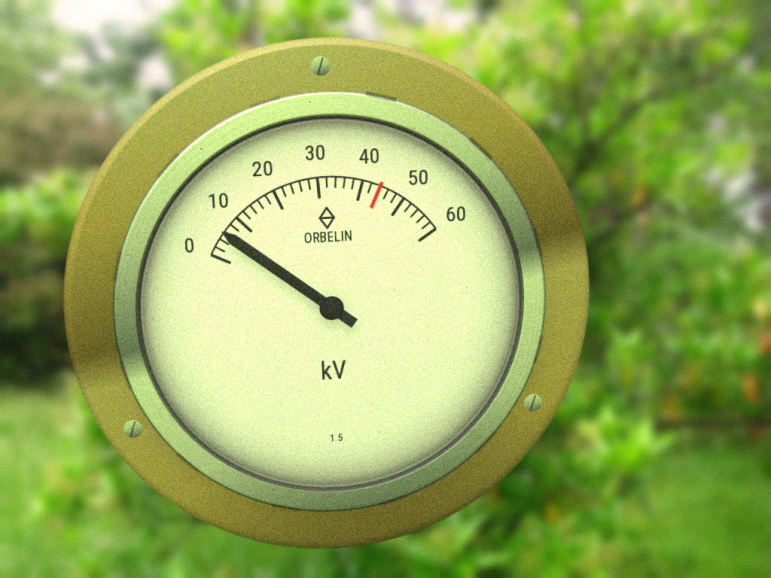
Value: 6 kV
